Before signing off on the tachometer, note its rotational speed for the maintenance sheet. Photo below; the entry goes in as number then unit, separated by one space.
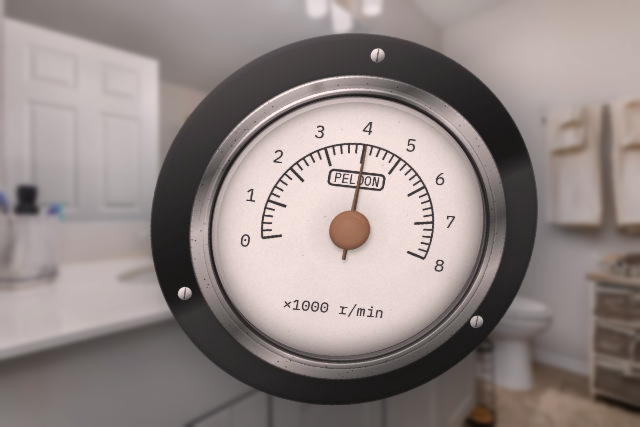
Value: 4000 rpm
